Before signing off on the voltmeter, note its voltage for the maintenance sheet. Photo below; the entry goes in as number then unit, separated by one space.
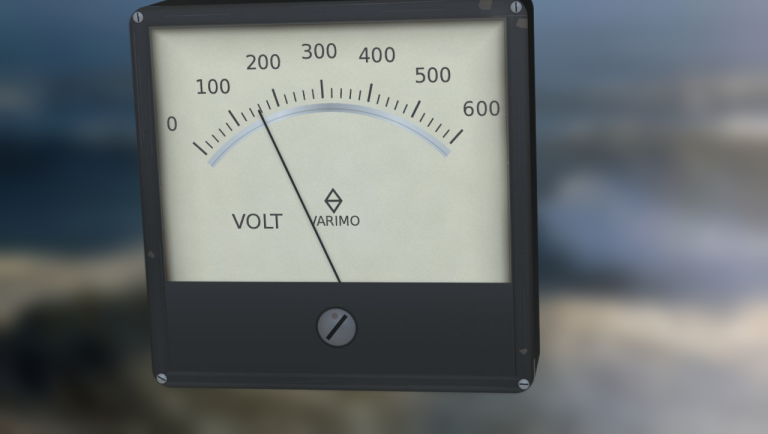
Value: 160 V
